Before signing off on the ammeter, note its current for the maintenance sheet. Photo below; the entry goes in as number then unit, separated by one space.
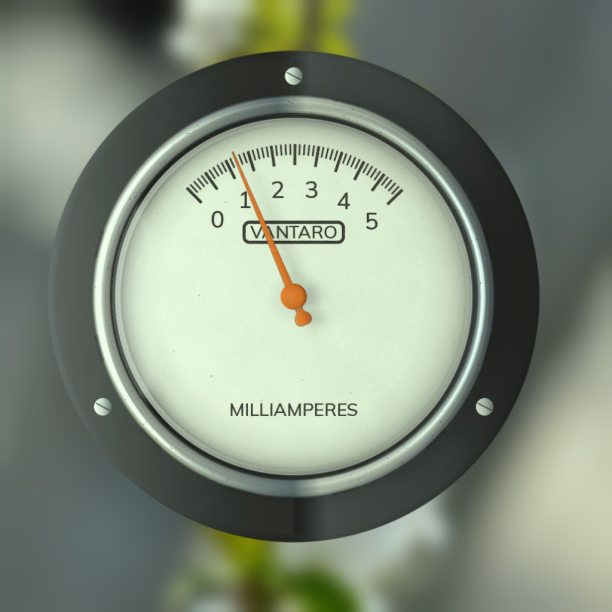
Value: 1.2 mA
